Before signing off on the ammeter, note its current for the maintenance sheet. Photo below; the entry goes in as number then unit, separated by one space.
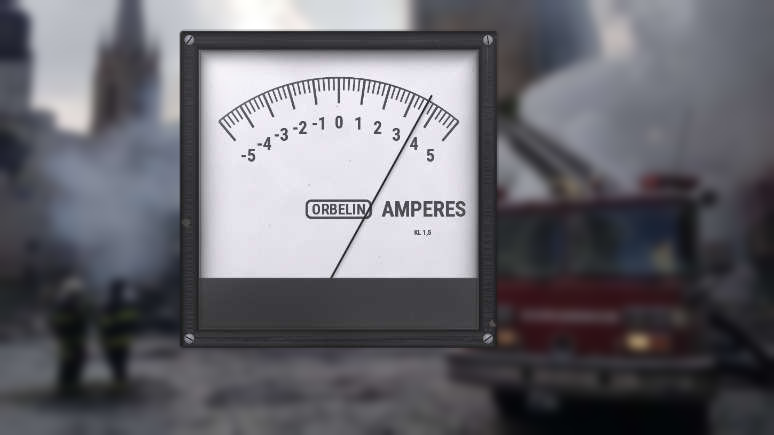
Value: 3.6 A
